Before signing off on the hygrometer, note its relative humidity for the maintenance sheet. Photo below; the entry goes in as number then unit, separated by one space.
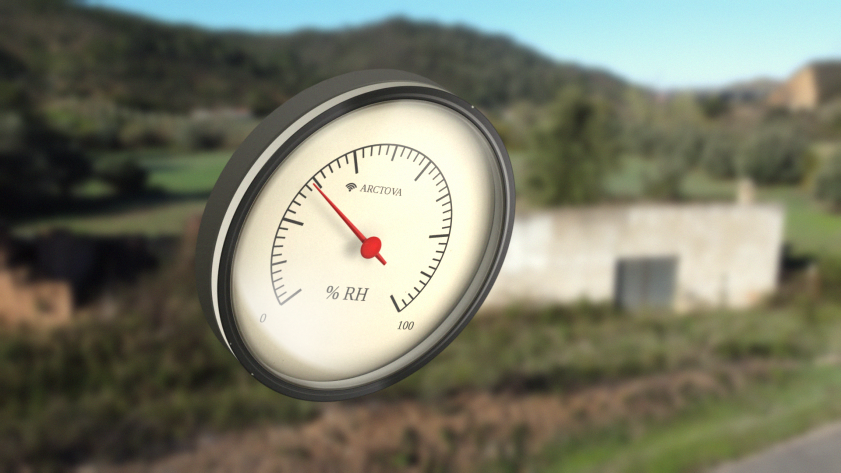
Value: 29 %
